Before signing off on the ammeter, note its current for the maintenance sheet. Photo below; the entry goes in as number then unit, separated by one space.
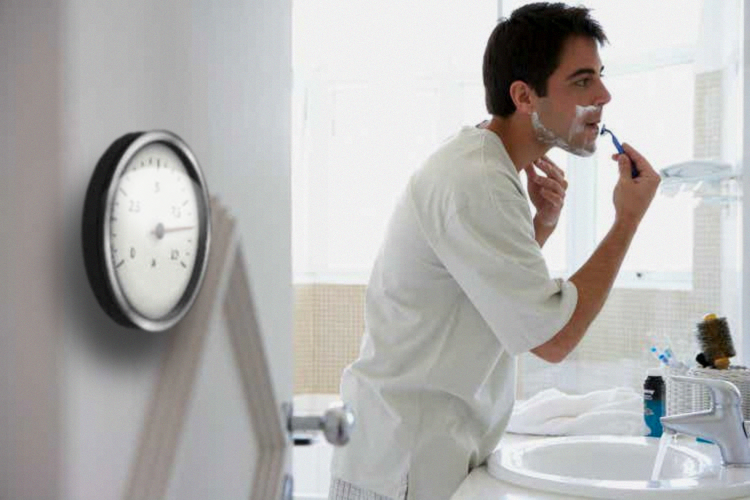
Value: 8.5 A
